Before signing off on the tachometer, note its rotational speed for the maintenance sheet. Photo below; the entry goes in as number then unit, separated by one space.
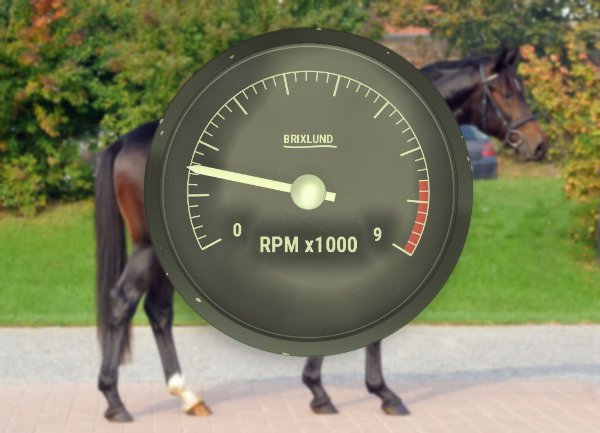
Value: 1500 rpm
